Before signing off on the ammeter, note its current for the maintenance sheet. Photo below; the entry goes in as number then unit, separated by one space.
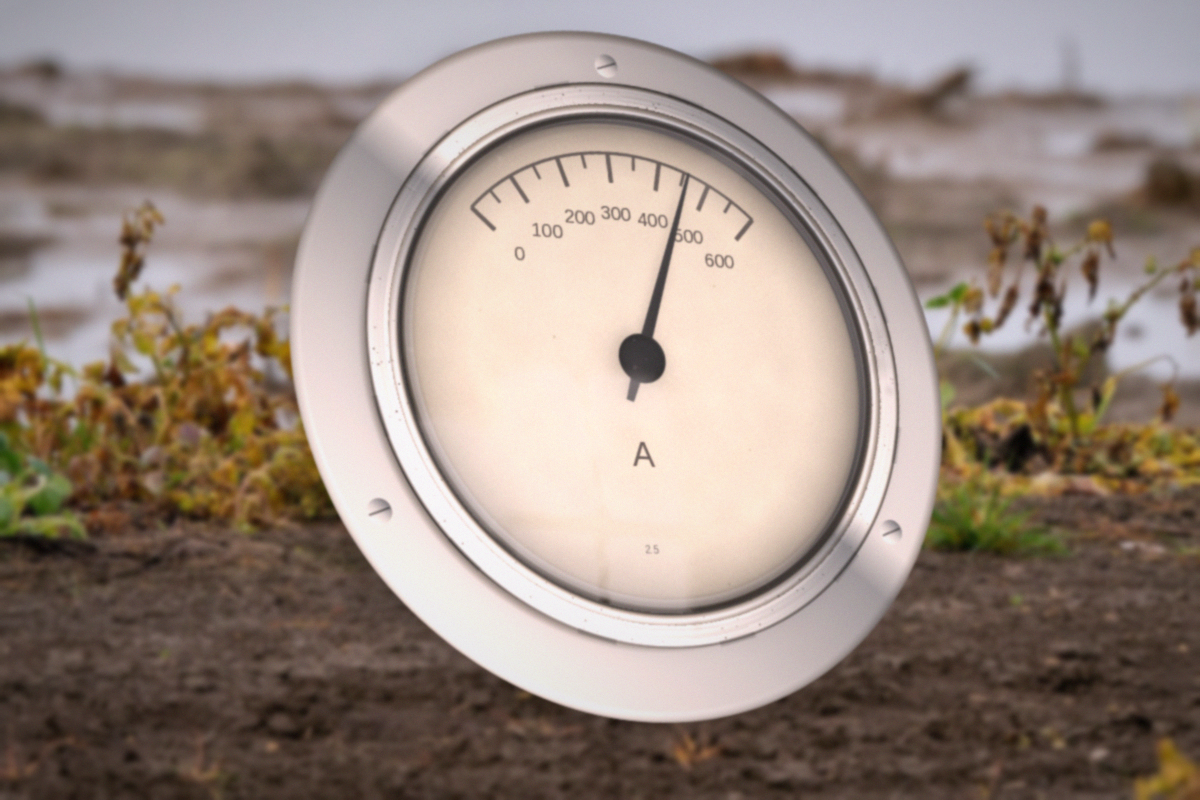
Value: 450 A
